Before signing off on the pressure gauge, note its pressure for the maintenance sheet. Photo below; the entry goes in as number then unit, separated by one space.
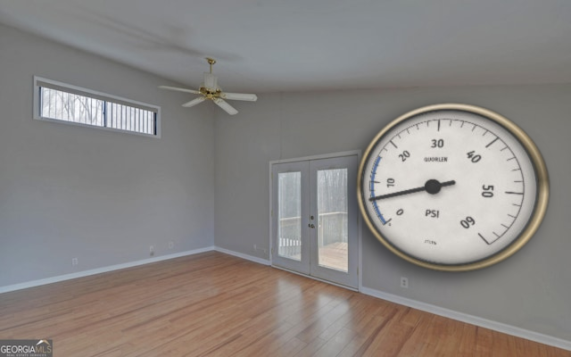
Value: 6 psi
